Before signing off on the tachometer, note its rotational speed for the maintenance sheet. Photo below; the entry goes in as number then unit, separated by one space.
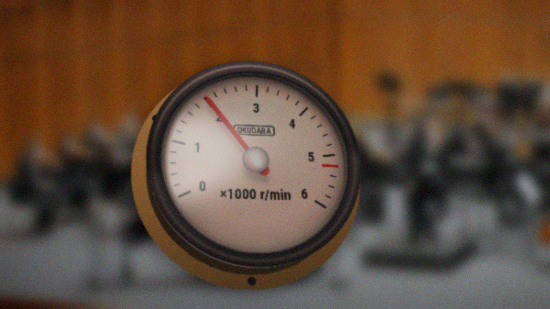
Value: 2000 rpm
